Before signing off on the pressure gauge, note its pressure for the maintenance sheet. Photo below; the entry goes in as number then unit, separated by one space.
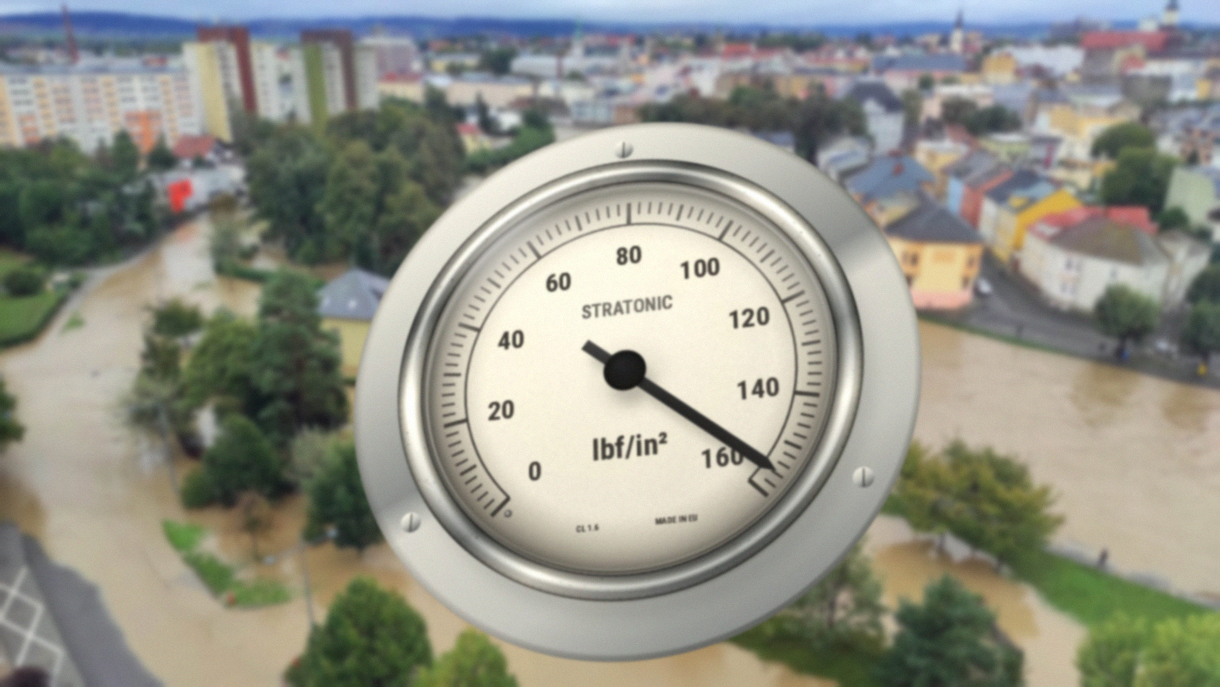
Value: 156 psi
